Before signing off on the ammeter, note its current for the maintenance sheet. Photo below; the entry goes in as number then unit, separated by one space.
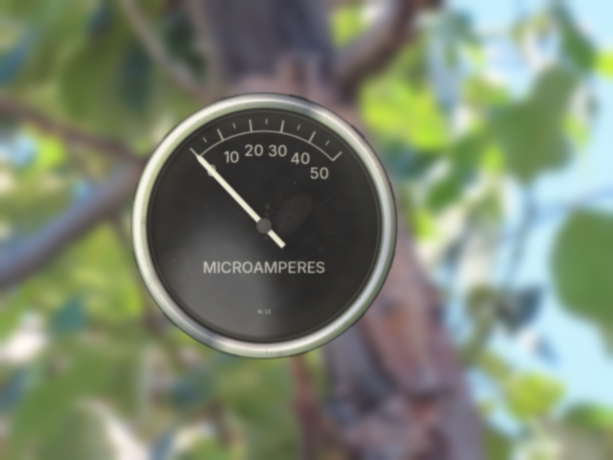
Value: 0 µA
